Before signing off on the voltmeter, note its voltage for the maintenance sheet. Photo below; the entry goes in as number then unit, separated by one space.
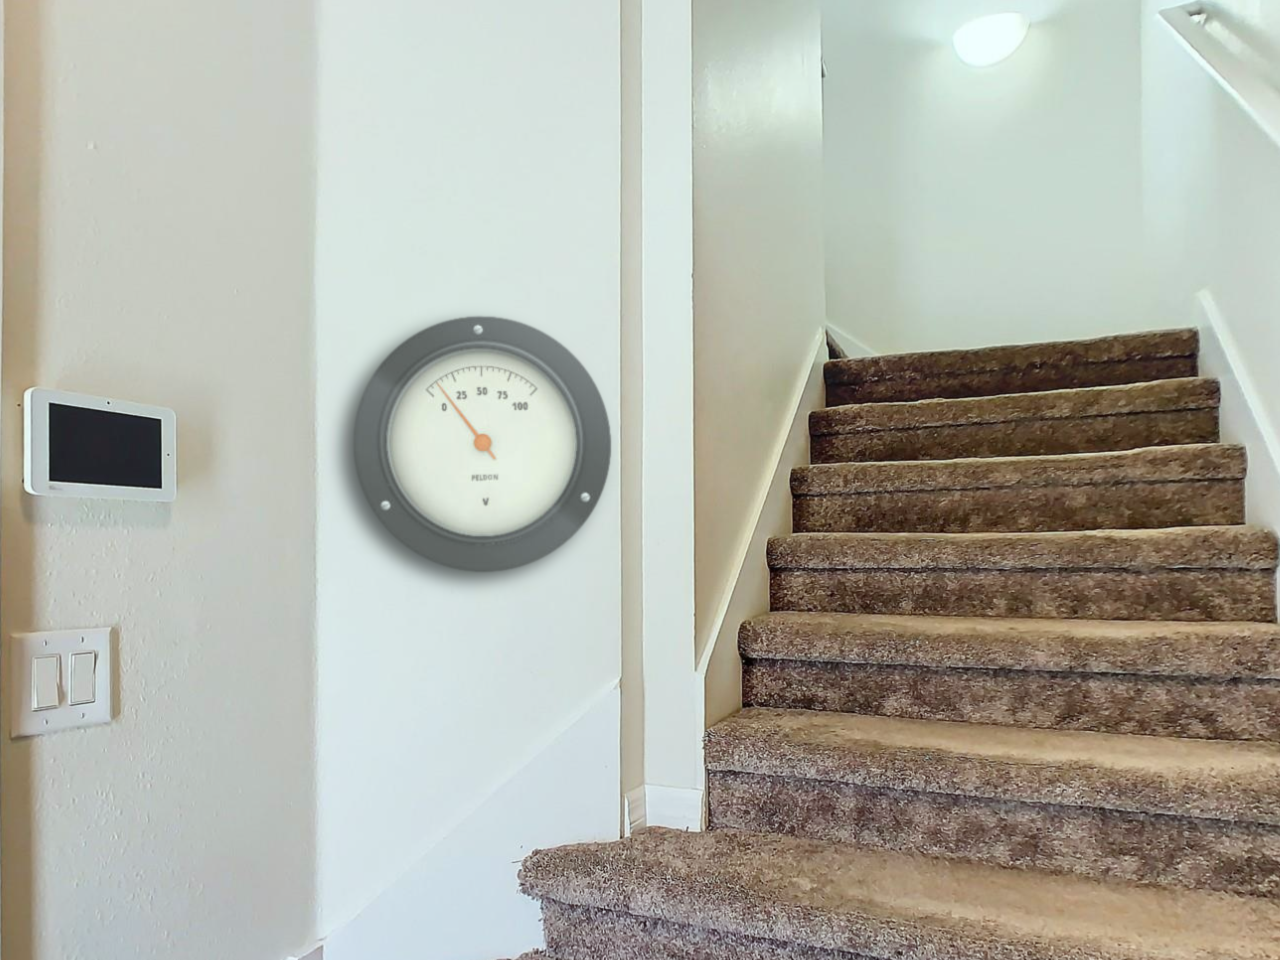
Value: 10 V
